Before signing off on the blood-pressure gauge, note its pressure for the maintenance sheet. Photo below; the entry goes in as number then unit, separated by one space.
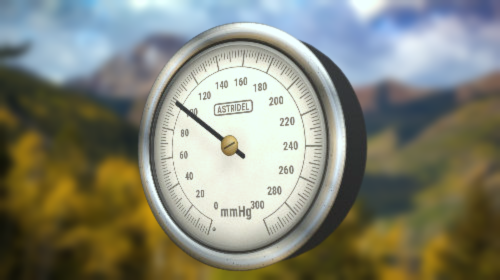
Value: 100 mmHg
